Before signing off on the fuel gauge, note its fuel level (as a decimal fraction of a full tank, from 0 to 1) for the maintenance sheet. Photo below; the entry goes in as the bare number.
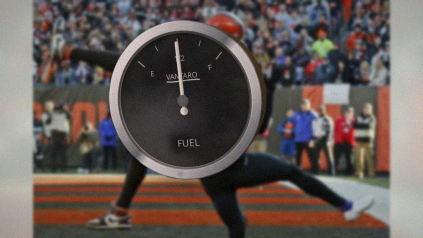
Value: 0.5
